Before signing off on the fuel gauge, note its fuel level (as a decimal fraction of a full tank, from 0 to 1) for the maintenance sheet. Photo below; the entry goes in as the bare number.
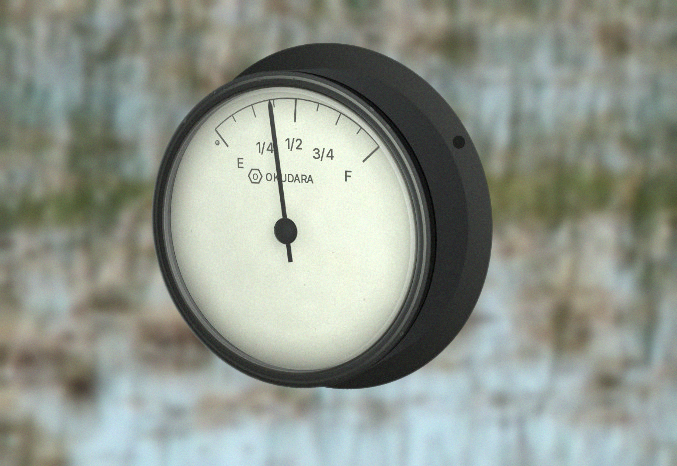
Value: 0.375
